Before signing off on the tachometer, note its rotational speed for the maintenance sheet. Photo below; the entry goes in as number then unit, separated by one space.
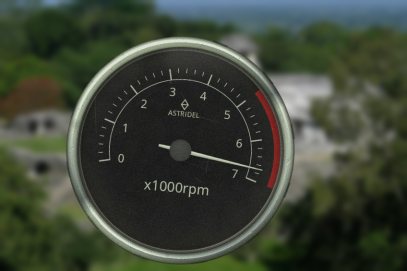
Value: 6700 rpm
